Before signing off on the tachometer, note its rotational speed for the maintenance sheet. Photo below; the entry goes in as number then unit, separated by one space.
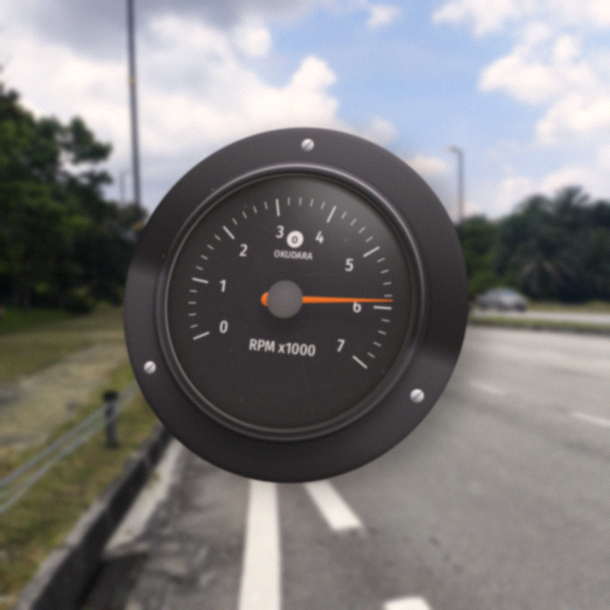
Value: 5900 rpm
